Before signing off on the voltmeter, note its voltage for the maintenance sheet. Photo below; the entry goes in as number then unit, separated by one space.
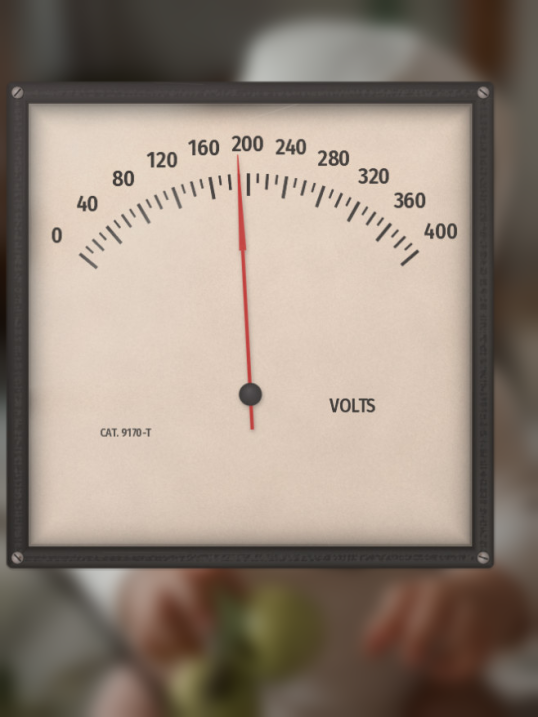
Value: 190 V
